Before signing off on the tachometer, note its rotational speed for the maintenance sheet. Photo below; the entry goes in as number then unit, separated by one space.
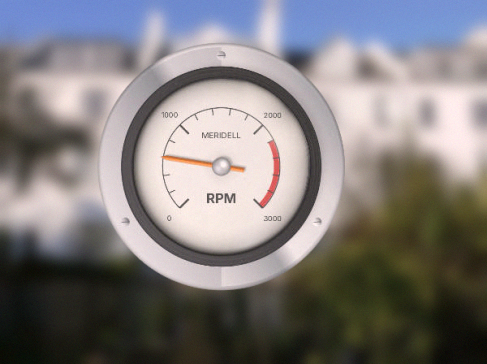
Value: 600 rpm
